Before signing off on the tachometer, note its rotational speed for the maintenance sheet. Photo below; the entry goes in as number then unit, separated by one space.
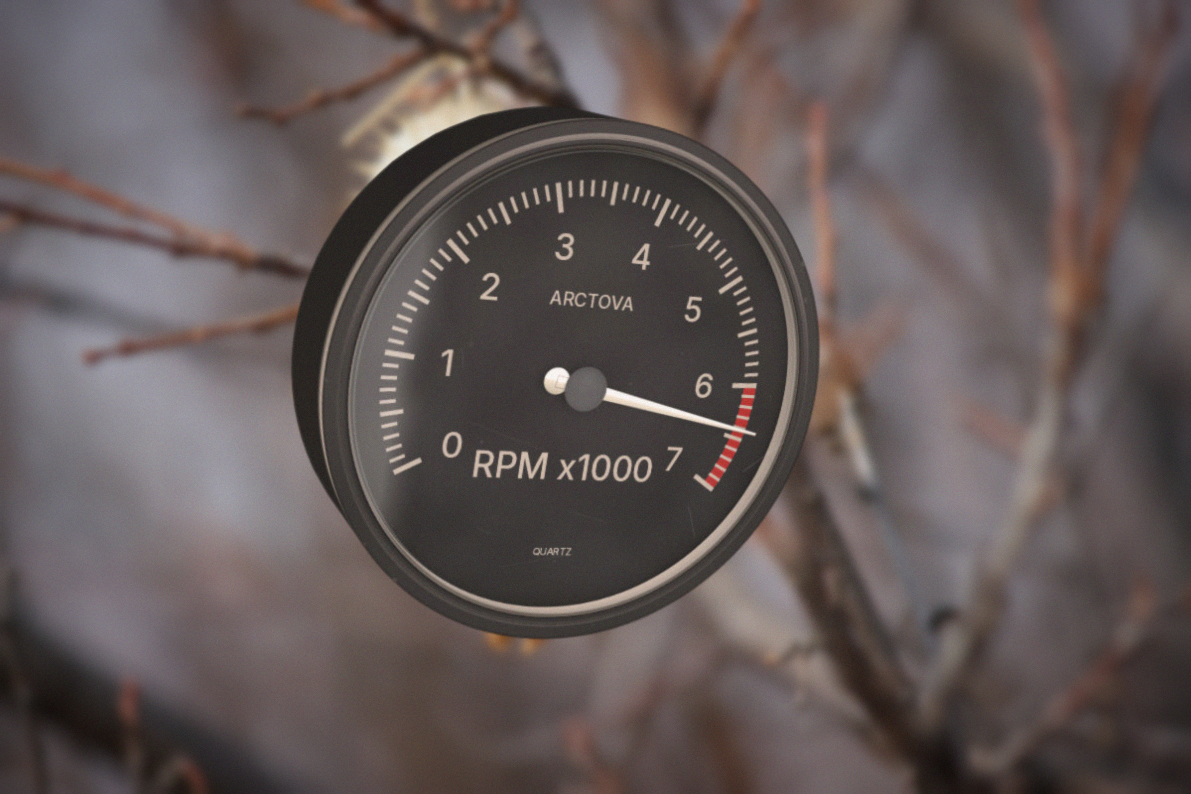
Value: 6400 rpm
